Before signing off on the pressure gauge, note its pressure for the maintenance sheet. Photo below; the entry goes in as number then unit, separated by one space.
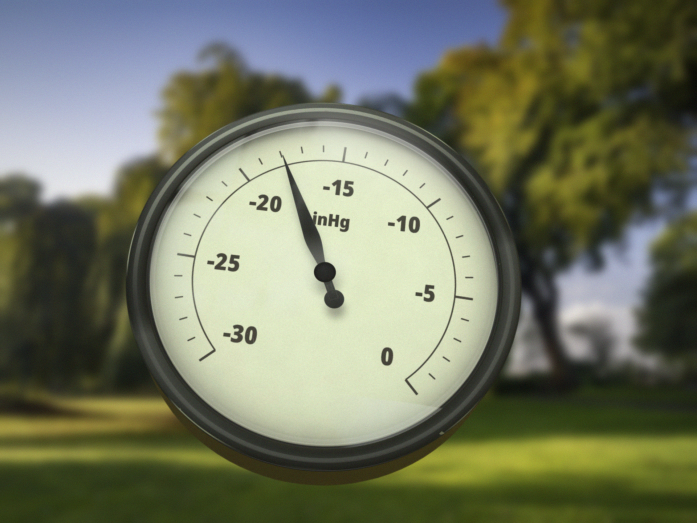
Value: -18 inHg
